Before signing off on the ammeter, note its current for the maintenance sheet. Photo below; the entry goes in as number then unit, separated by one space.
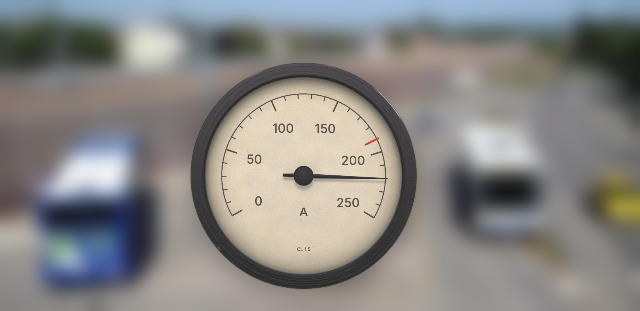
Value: 220 A
